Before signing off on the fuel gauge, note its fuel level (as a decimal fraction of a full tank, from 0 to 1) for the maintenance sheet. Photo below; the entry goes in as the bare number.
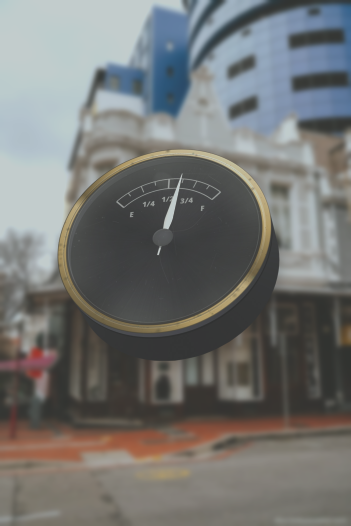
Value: 0.625
